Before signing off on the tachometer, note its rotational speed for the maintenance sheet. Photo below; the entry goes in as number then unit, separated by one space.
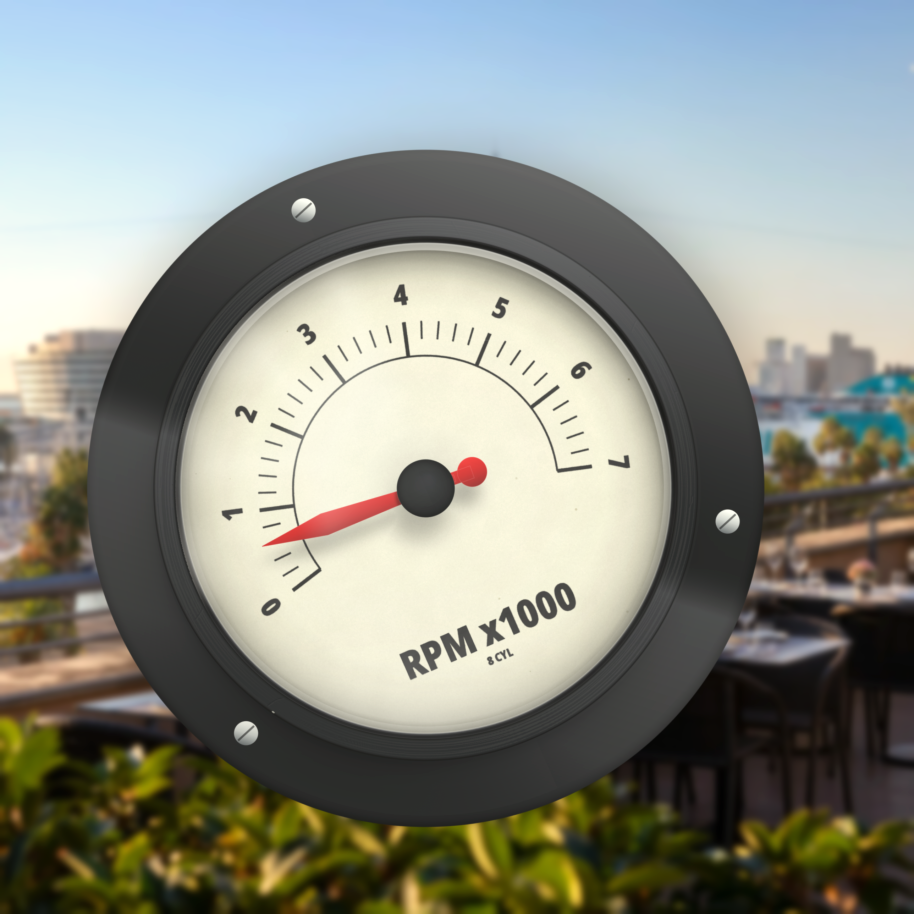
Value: 600 rpm
